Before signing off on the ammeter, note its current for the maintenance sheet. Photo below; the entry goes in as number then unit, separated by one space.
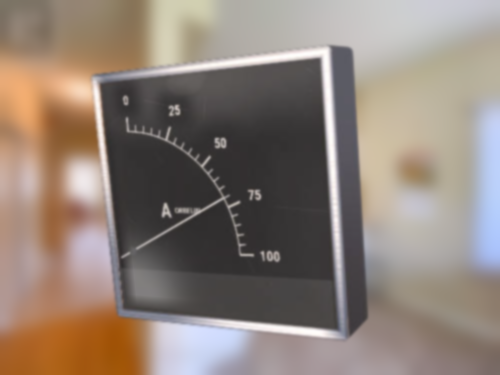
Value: 70 A
